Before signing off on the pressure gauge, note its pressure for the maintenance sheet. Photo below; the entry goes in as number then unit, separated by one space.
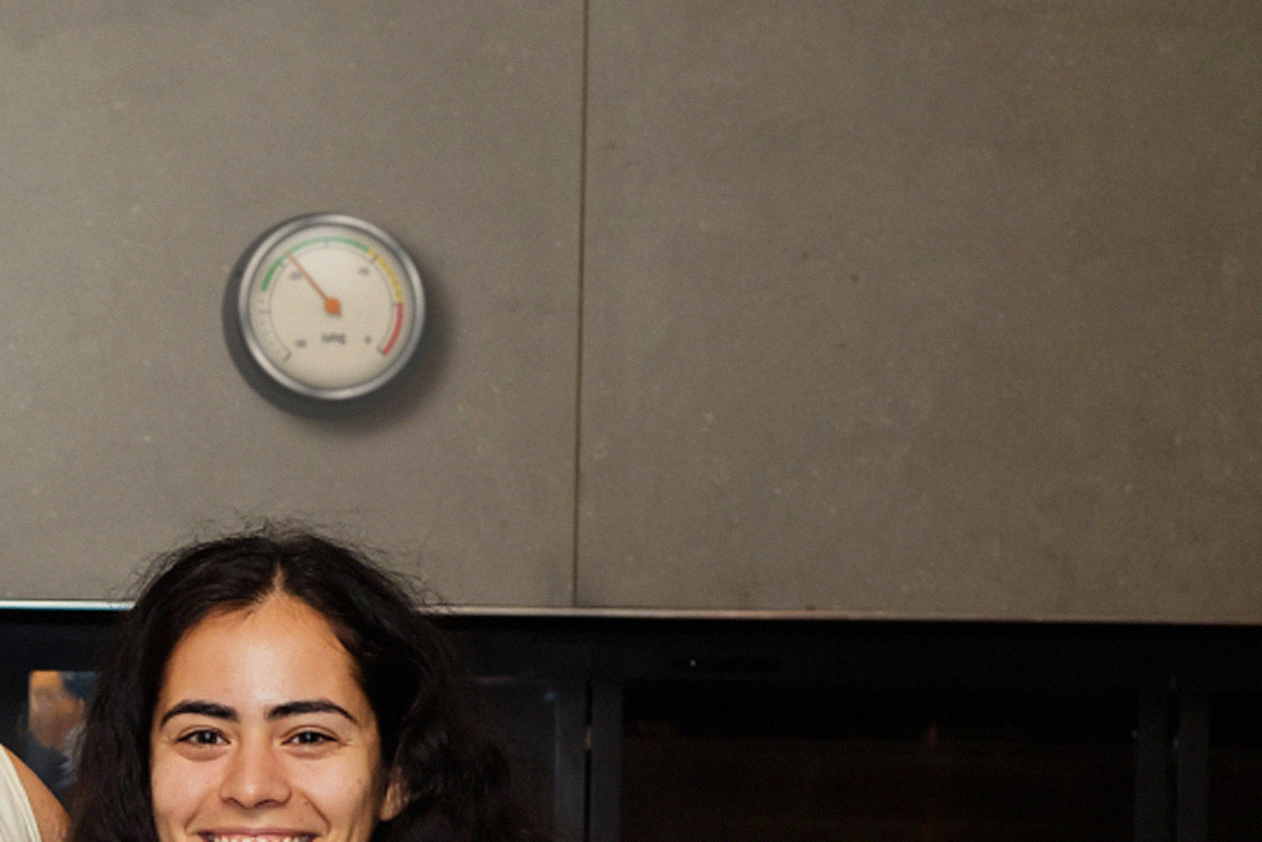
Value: -19 inHg
